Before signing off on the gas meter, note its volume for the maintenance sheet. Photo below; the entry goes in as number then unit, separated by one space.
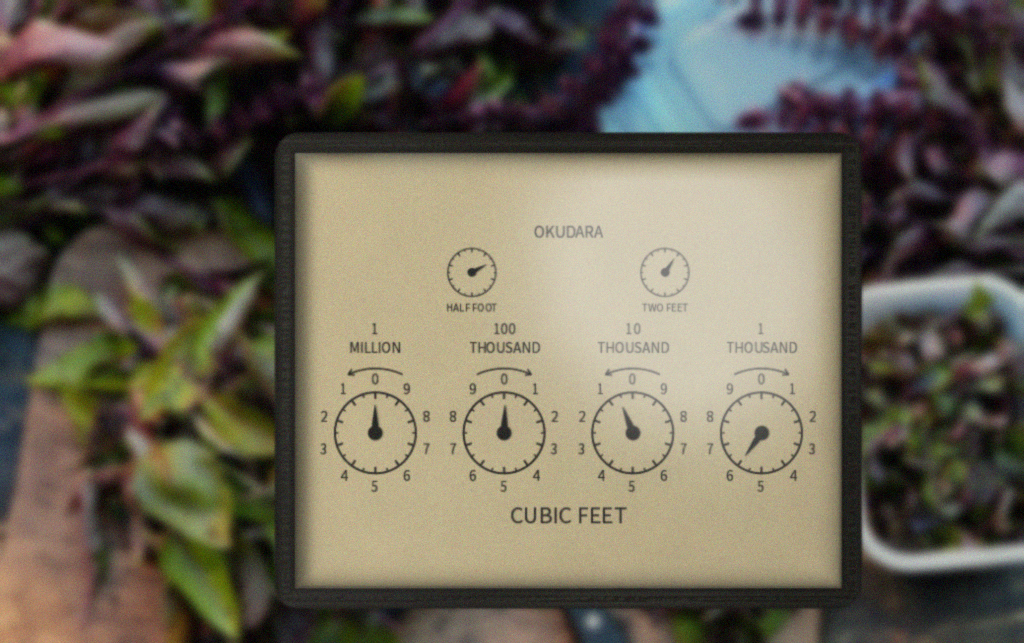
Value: 600 ft³
